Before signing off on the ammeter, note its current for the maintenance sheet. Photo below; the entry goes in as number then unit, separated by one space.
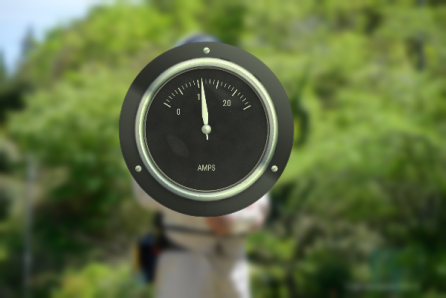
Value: 11 A
